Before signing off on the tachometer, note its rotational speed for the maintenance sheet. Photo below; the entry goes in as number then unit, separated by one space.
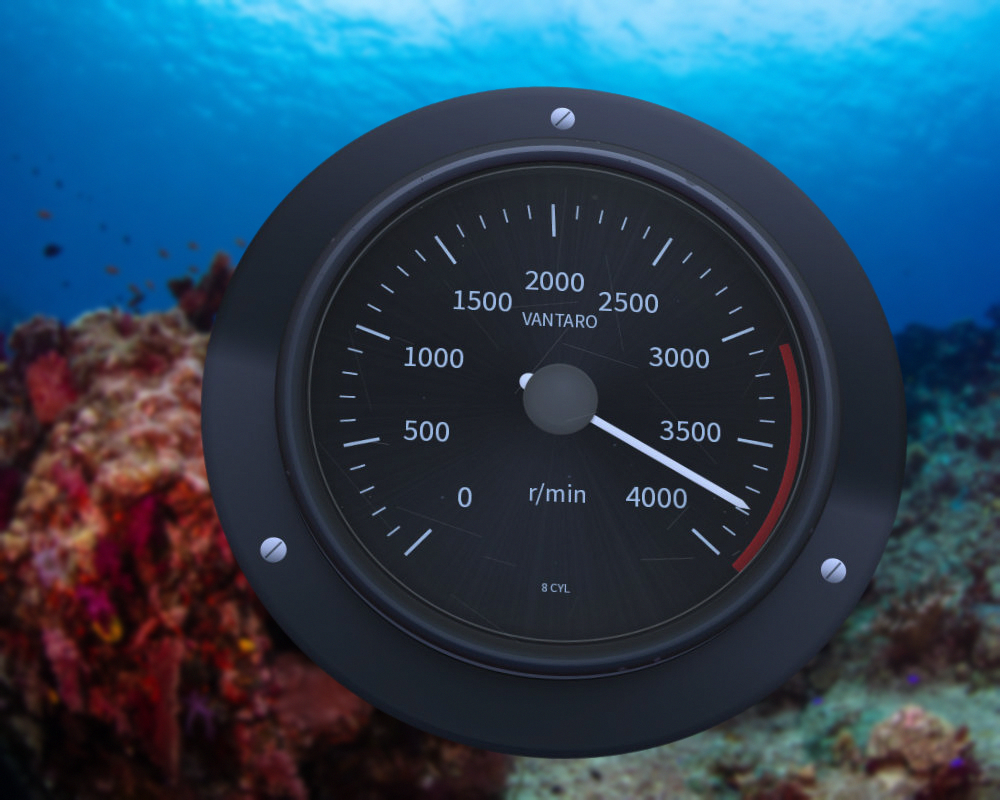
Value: 3800 rpm
